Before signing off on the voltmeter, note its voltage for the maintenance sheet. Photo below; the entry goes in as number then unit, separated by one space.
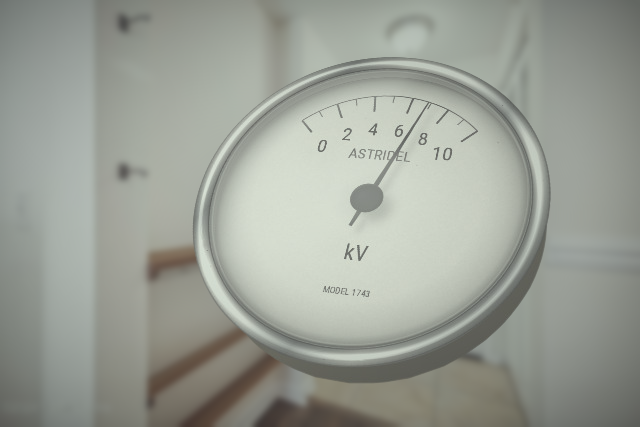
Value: 7 kV
